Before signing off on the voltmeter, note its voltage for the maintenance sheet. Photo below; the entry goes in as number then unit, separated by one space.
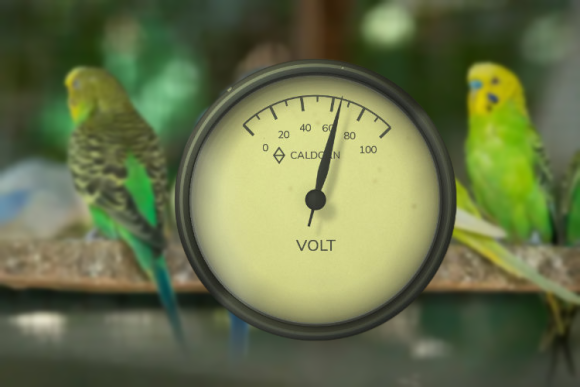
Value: 65 V
